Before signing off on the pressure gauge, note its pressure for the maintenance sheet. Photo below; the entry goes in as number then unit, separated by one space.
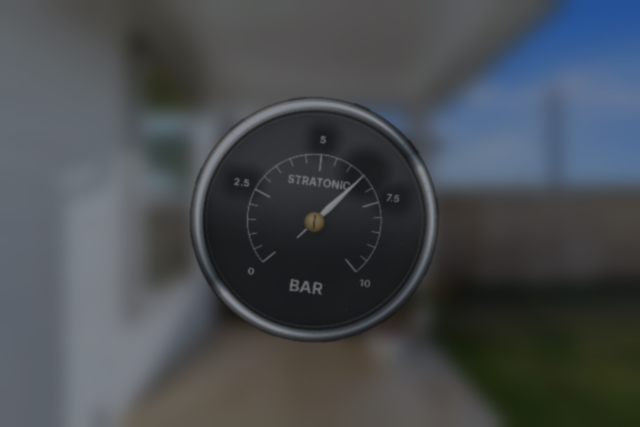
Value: 6.5 bar
